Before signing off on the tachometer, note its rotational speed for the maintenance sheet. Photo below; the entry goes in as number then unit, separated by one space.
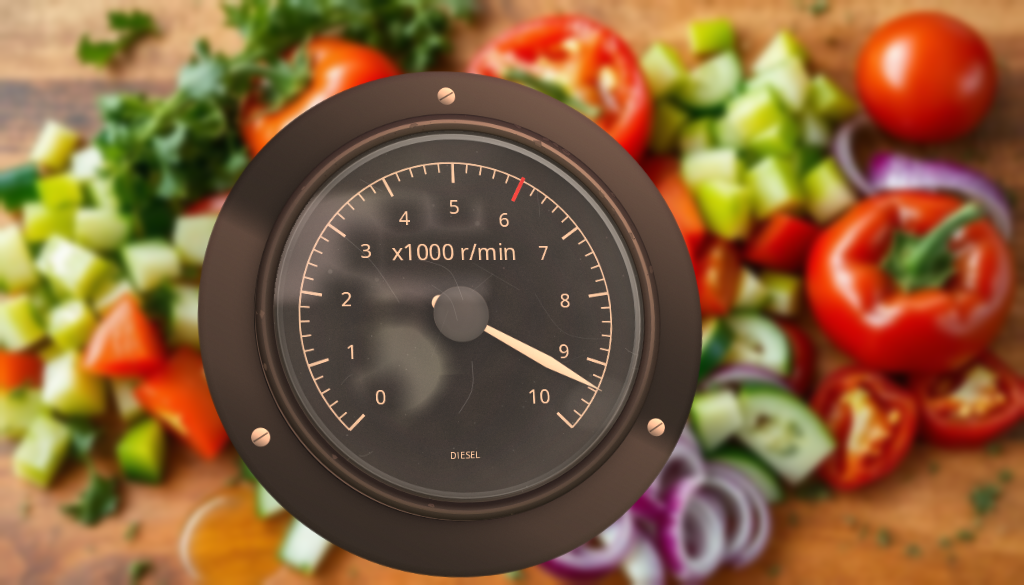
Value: 9400 rpm
